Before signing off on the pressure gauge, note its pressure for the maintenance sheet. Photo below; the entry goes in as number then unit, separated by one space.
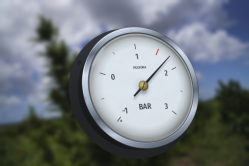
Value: 1.75 bar
